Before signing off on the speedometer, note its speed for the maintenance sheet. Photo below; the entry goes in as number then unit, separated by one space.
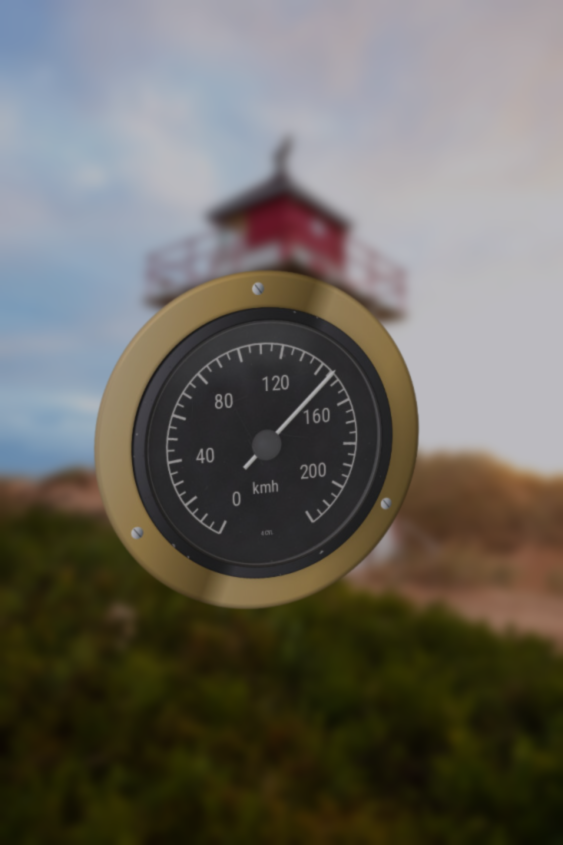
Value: 145 km/h
